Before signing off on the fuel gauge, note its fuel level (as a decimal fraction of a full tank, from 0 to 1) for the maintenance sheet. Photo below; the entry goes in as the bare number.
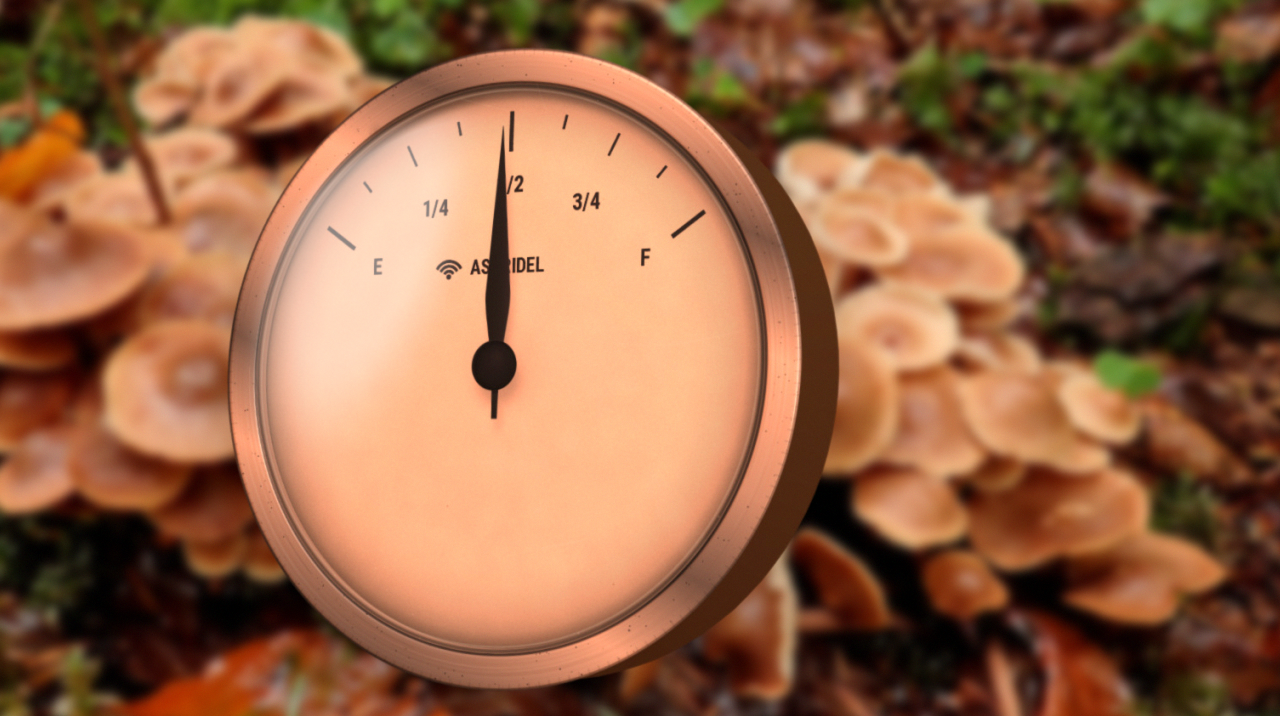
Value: 0.5
